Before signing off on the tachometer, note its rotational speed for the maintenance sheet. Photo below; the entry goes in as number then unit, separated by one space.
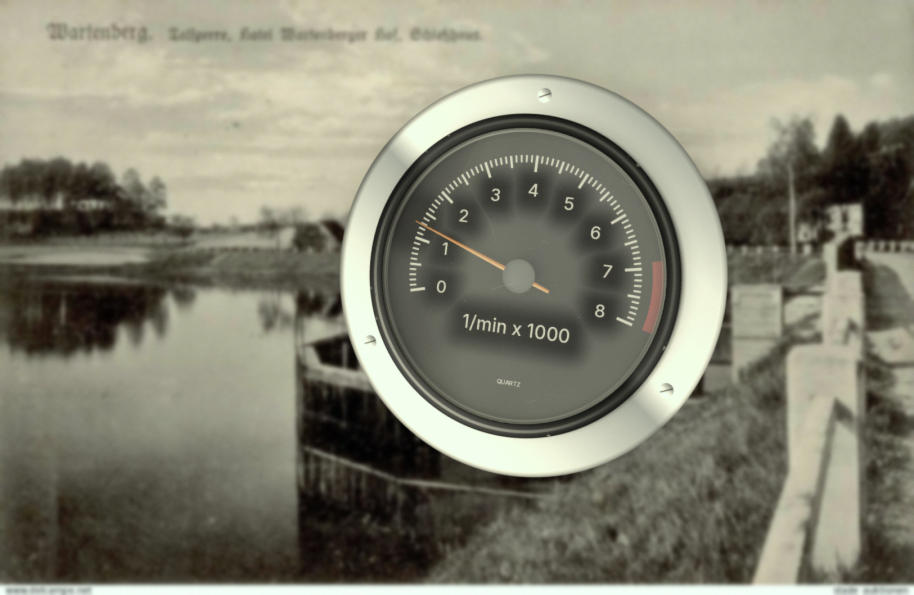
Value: 1300 rpm
